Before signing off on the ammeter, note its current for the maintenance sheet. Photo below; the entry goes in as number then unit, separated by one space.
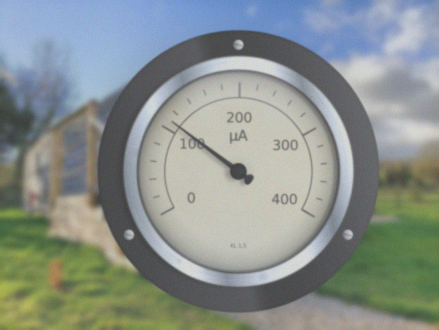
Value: 110 µA
